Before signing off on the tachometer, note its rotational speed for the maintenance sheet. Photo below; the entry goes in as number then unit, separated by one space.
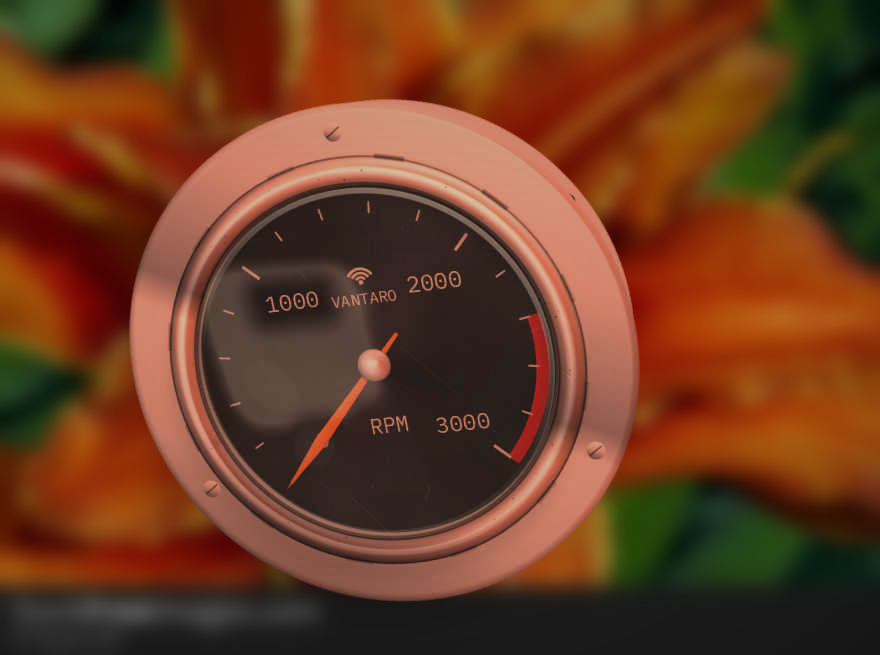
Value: 0 rpm
